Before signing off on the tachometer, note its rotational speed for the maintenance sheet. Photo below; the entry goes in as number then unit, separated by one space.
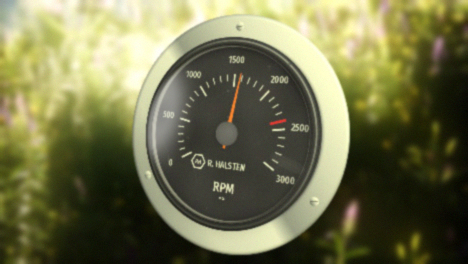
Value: 1600 rpm
